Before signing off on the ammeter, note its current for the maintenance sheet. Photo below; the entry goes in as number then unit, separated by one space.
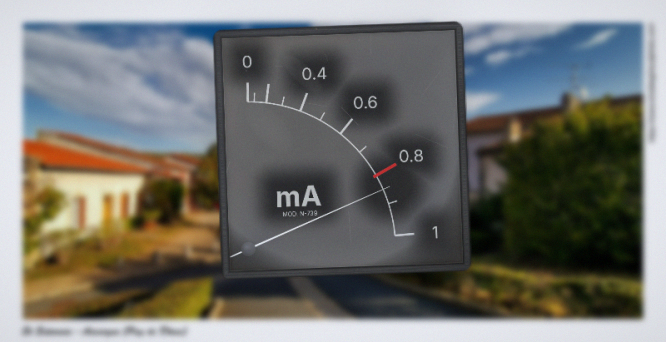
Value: 0.85 mA
